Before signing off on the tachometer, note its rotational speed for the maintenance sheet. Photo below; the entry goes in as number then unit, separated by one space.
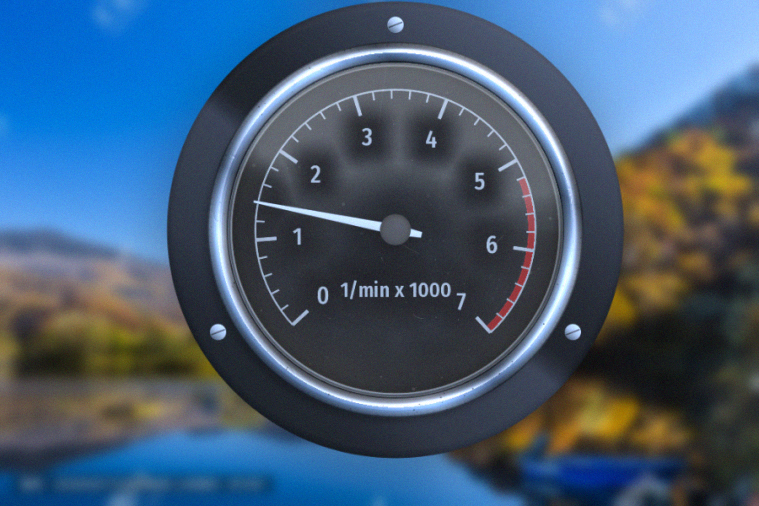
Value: 1400 rpm
